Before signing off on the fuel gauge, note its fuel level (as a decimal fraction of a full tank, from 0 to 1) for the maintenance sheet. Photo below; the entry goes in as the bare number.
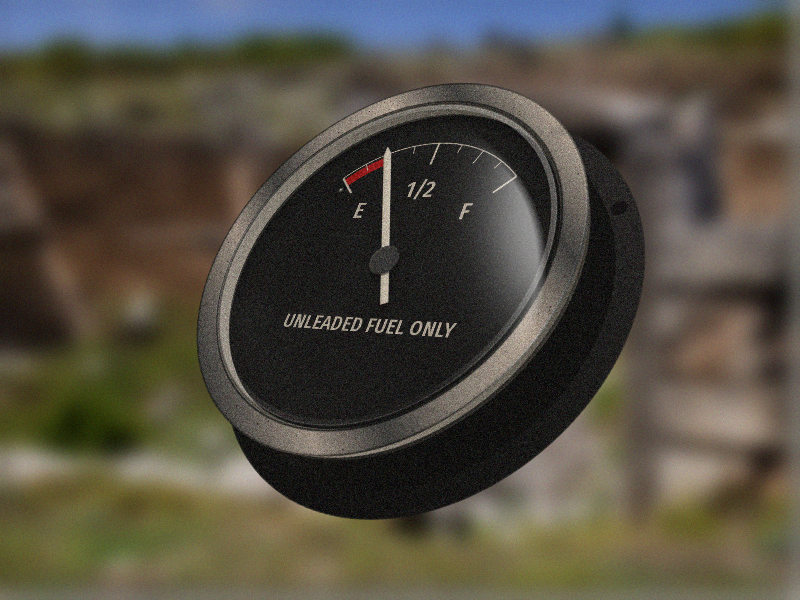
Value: 0.25
